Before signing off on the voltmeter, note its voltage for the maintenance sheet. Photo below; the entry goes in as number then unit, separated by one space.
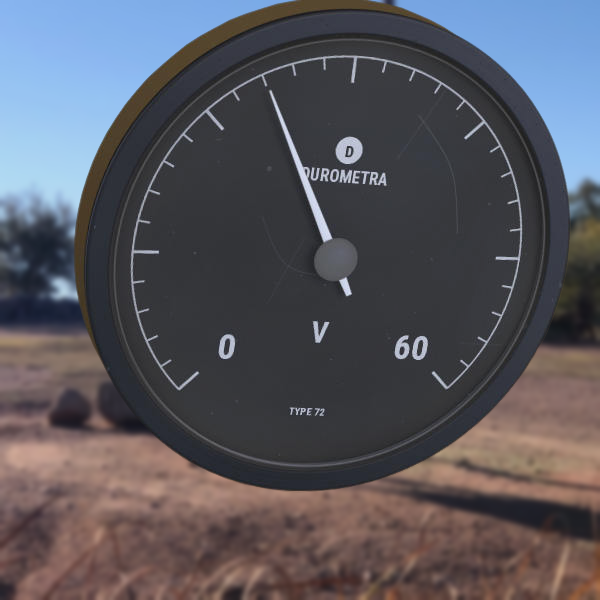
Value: 24 V
